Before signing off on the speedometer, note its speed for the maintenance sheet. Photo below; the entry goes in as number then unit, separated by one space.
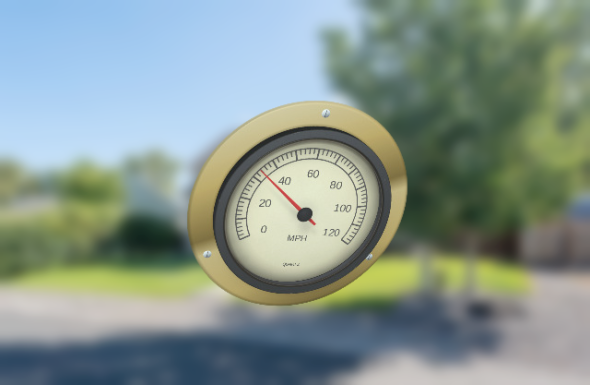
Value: 34 mph
